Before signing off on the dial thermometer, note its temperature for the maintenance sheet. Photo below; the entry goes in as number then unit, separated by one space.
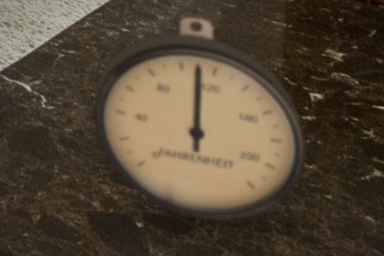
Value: 110 °F
